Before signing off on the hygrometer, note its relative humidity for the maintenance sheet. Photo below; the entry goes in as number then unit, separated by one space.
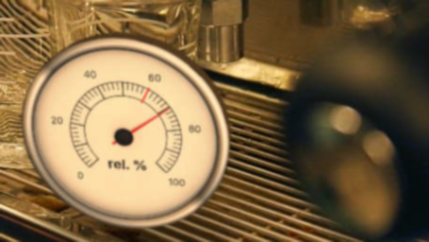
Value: 70 %
